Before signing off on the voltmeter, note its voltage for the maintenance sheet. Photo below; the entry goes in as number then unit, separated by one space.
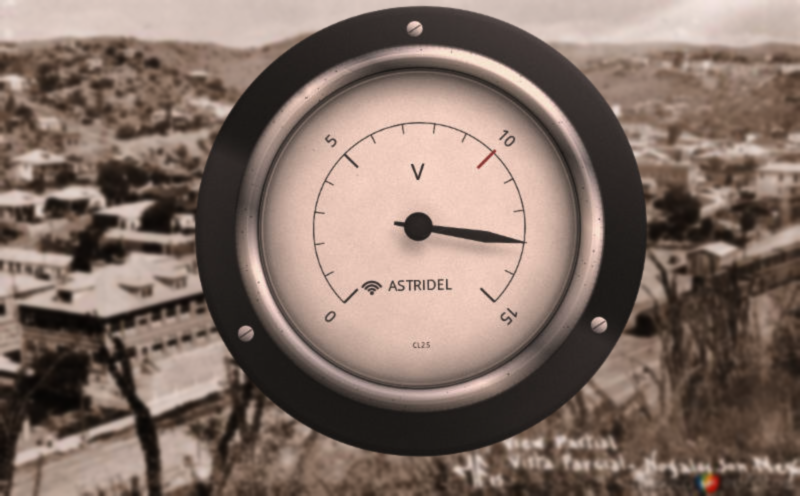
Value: 13 V
